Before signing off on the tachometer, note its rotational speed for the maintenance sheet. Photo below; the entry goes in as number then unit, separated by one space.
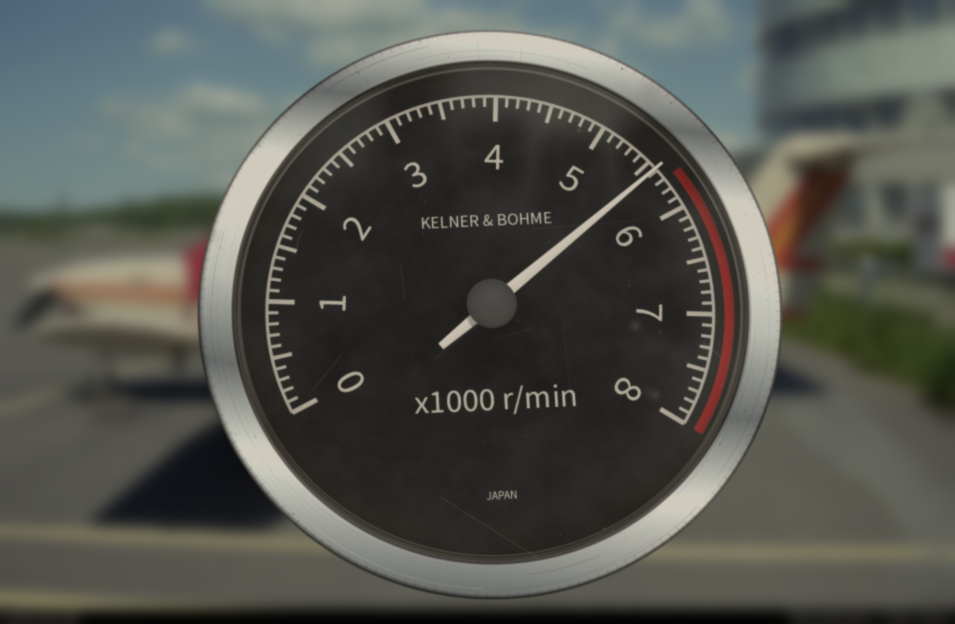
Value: 5600 rpm
